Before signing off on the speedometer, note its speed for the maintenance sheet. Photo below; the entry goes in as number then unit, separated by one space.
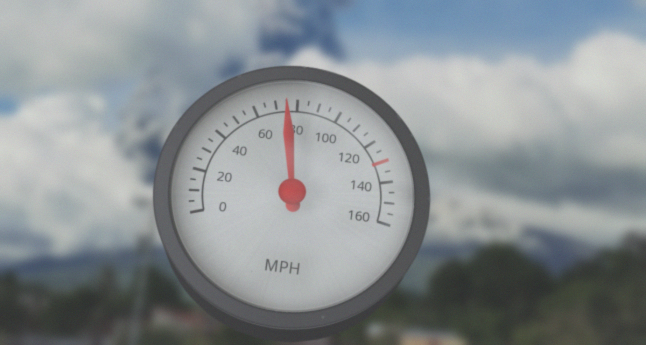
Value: 75 mph
